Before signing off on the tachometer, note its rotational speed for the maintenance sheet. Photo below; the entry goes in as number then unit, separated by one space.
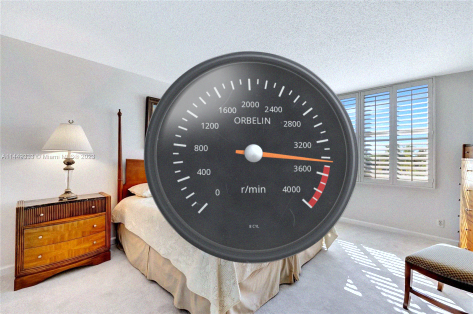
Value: 3450 rpm
